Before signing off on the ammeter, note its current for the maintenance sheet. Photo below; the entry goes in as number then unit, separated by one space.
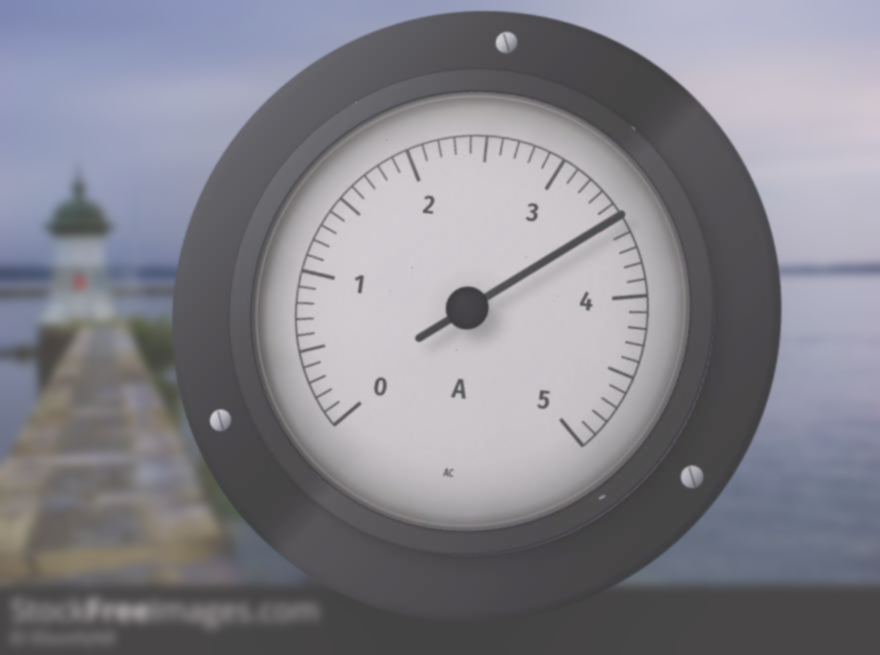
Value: 3.5 A
